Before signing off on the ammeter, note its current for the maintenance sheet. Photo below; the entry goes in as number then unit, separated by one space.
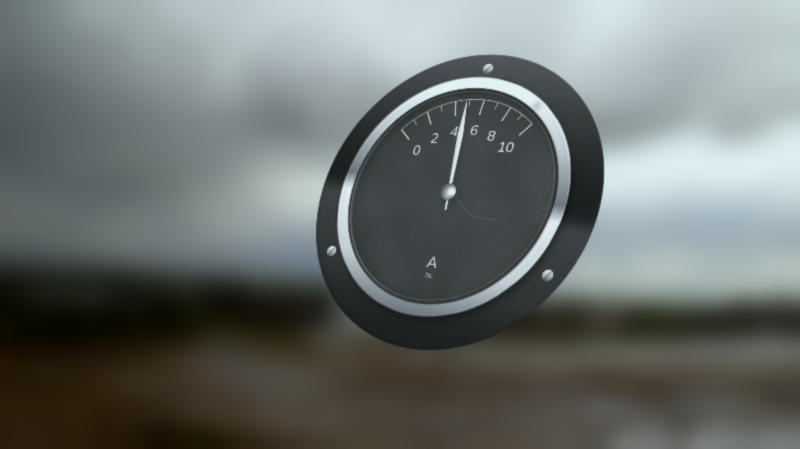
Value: 5 A
